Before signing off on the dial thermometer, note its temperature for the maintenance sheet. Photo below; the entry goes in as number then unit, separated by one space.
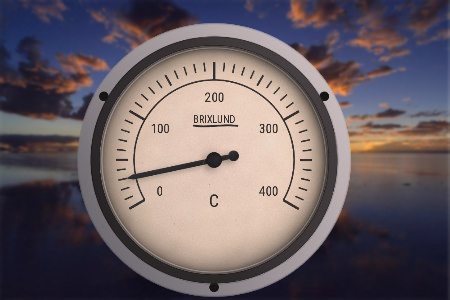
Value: 30 °C
